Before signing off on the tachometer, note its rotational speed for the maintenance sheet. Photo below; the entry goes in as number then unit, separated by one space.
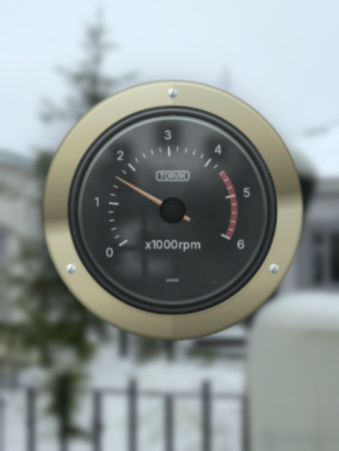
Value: 1600 rpm
